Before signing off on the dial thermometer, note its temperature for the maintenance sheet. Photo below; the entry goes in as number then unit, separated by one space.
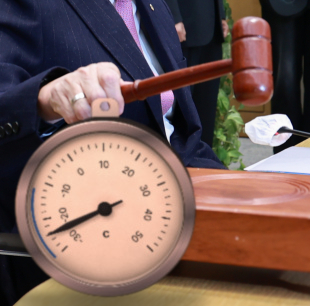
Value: -24 °C
